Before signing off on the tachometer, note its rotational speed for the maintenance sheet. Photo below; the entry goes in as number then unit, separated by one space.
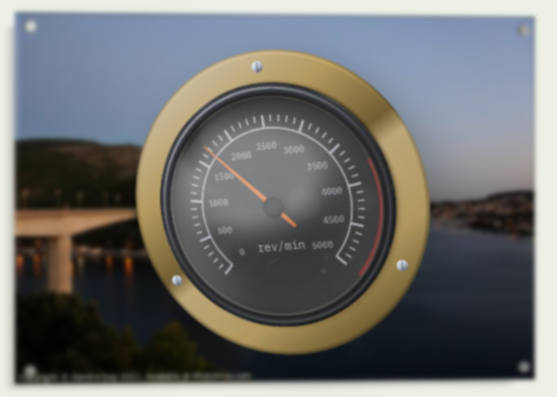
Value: 1700 rpm
